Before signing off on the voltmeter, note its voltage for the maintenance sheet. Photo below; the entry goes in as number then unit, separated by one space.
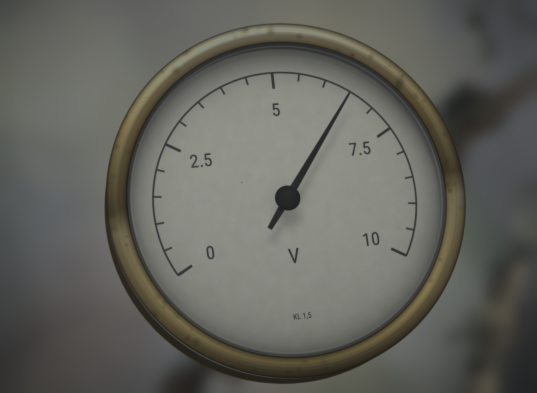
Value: 6.5 V
